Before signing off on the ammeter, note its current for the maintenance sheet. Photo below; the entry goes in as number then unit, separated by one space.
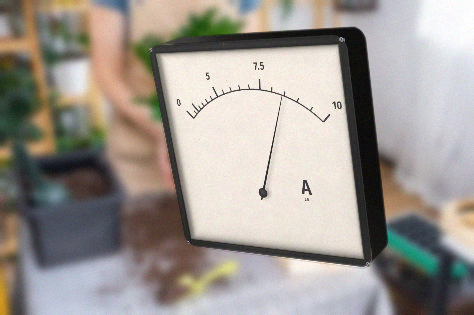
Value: 8.5 A
